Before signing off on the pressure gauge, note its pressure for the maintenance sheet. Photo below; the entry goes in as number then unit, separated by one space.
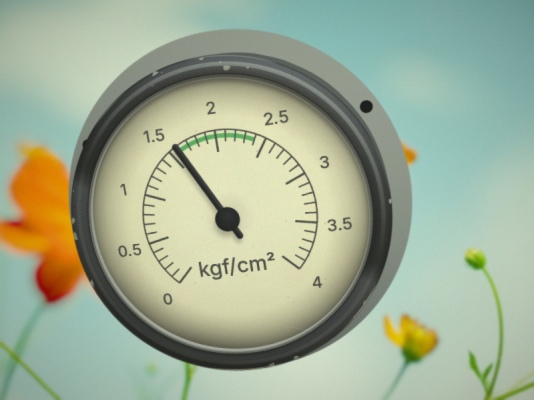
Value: 1.6 kg/cm²
